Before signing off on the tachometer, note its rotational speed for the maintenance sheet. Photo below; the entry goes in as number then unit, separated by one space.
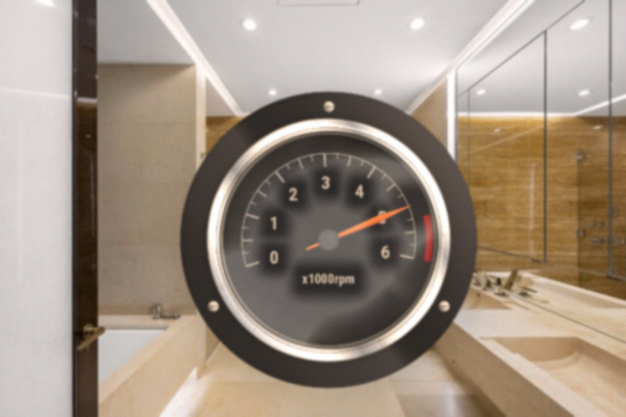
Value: 5000 rpm
